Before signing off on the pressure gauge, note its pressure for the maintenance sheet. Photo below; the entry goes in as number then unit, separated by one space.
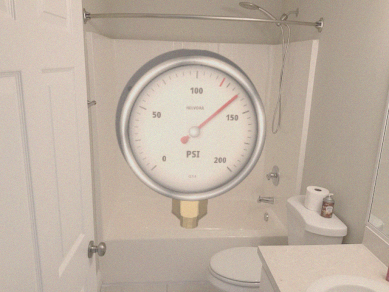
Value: 135 psi
